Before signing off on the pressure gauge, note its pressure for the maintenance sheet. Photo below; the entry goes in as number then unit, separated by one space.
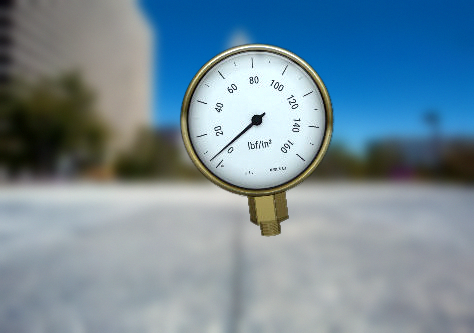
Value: 5 psi
